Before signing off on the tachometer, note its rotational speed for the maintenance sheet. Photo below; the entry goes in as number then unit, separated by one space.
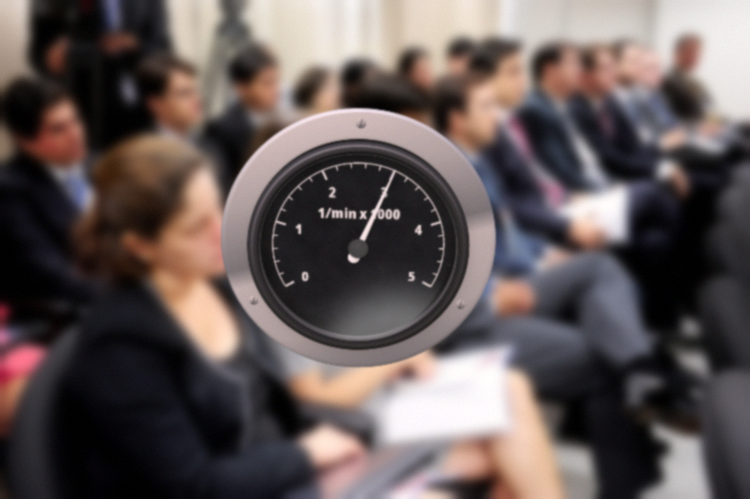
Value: 3000 rpm
